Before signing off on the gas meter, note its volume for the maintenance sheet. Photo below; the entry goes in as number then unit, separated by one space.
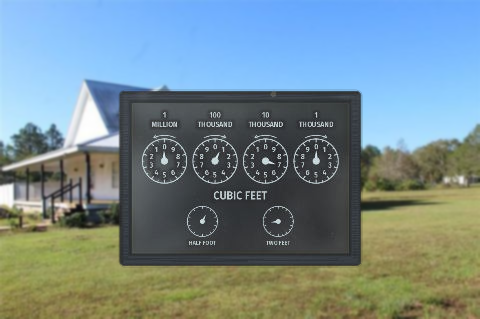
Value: 7000 ft³
